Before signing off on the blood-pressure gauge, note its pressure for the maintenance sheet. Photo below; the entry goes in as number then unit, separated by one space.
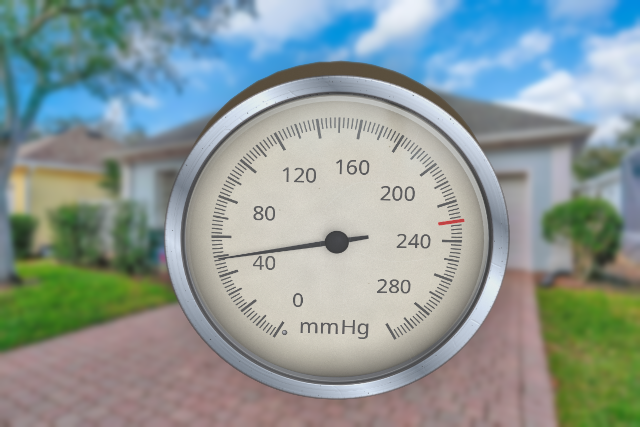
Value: 50 mmHg
